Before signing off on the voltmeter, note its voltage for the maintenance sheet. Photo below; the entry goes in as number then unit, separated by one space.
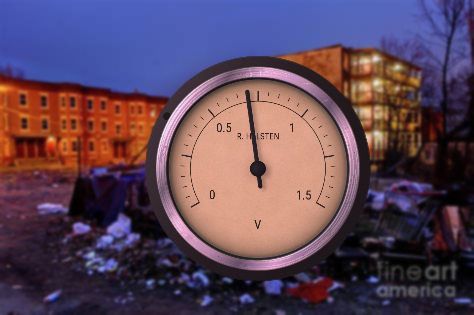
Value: 0.7 V
